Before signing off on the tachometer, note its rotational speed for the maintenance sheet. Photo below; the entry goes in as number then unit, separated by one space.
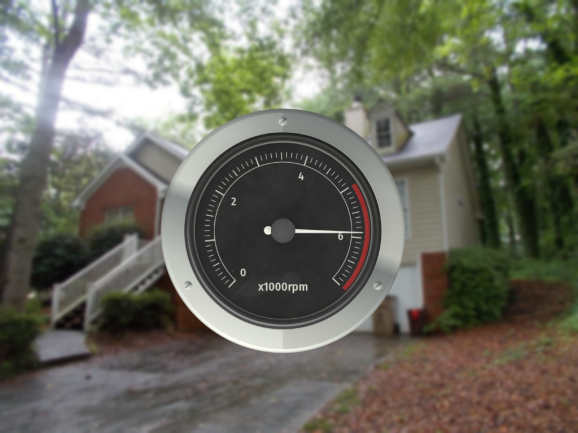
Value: 5900 rpm
